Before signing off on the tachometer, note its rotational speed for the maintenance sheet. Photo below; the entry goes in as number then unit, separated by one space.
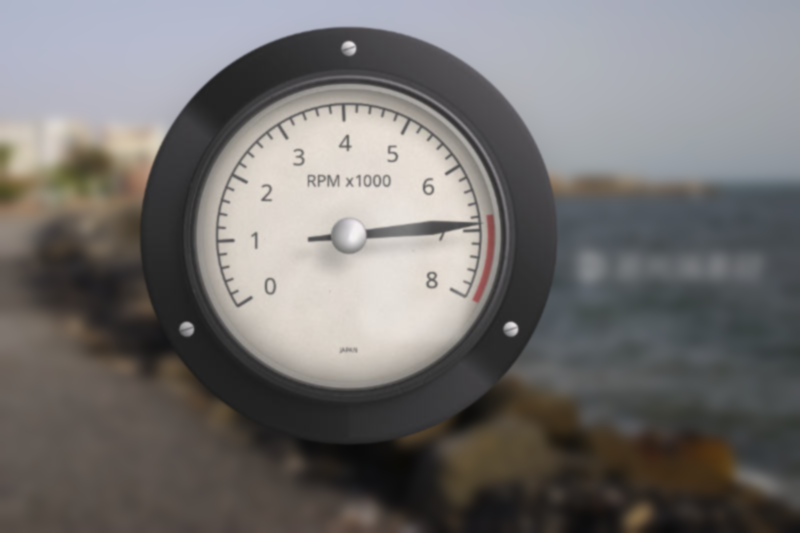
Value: 6900 rpm
